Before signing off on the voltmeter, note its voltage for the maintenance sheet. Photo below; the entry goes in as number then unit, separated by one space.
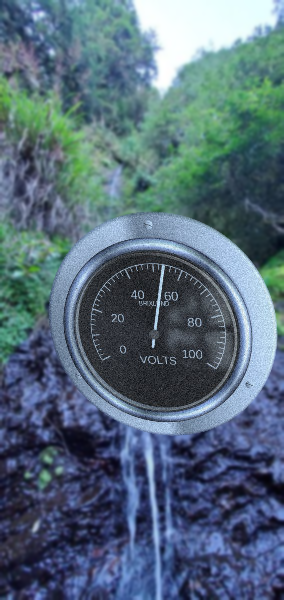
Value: 54 V
